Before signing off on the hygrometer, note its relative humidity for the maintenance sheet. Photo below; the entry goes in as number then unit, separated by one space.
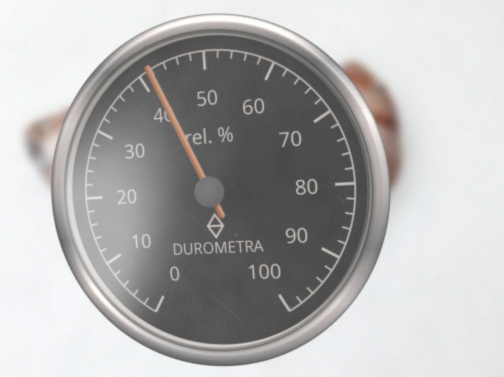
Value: 42 %
